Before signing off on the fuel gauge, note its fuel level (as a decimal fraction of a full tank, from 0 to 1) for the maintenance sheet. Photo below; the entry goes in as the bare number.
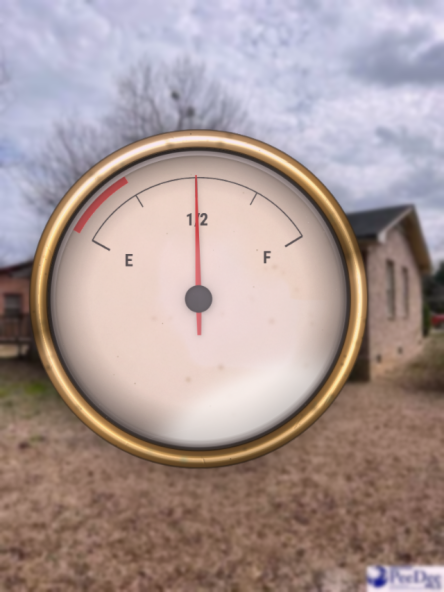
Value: 0.5
